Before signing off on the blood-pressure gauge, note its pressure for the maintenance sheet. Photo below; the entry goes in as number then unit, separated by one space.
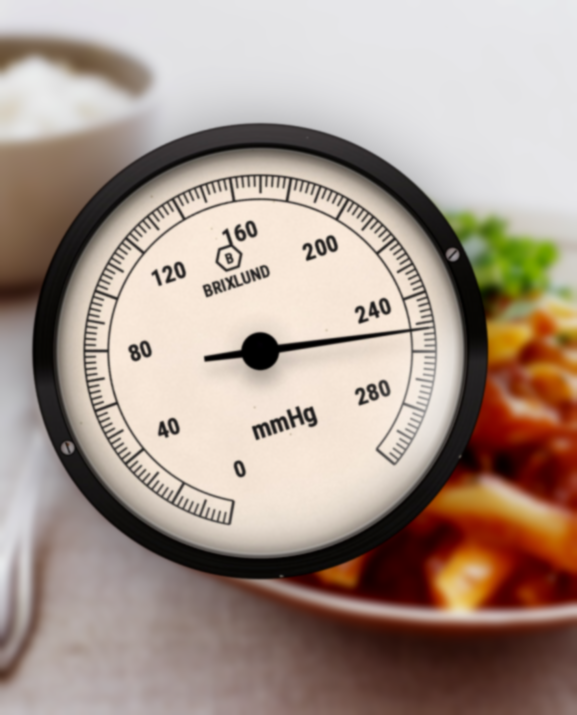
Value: 252 mmHg
